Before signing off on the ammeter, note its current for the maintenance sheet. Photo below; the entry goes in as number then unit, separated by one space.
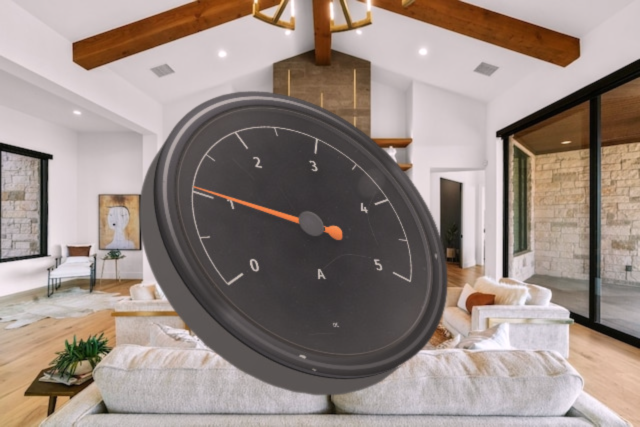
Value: 1 A
